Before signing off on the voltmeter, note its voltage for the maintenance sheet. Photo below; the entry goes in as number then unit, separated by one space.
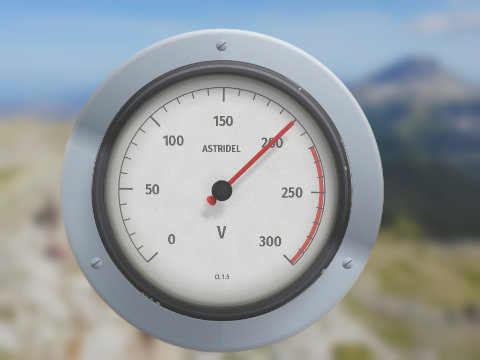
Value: 200 V
